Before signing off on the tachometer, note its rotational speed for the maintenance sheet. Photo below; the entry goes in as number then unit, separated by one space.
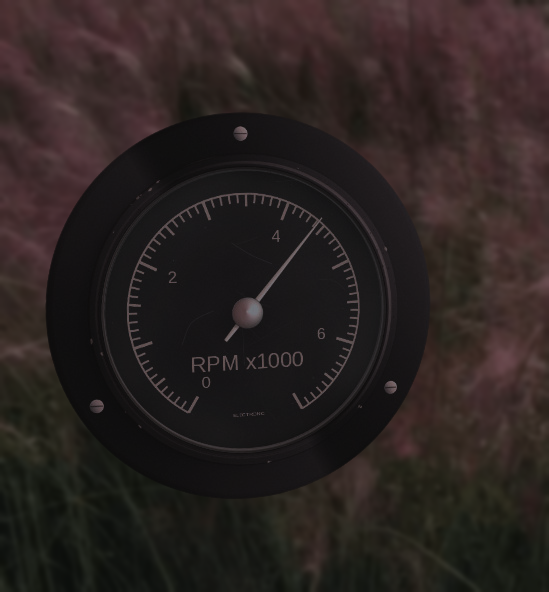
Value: 4400 rpm
